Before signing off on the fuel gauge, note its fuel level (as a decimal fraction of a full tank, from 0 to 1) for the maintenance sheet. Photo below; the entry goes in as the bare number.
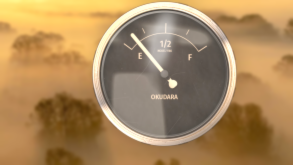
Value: 0.125
